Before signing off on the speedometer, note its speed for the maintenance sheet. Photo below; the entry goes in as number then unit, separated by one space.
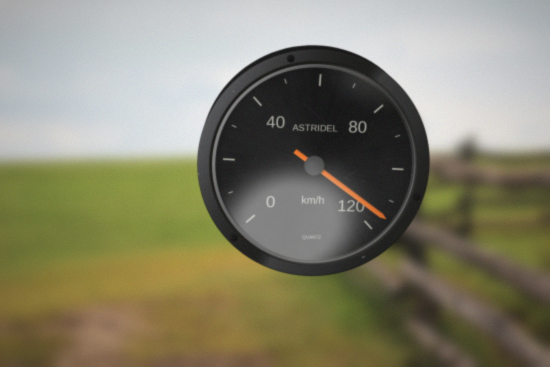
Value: 115 km/h
